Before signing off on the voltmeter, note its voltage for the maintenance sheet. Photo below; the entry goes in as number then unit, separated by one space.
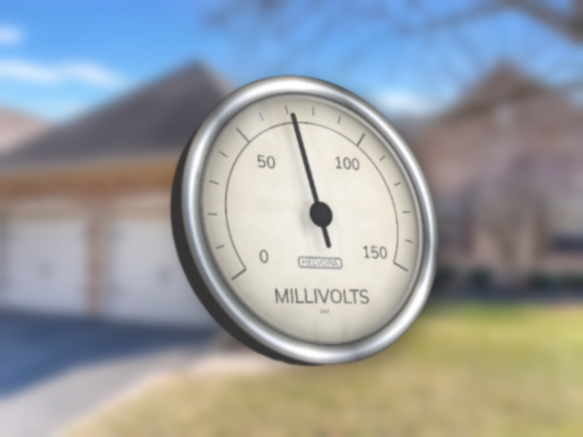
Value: 70 mV
